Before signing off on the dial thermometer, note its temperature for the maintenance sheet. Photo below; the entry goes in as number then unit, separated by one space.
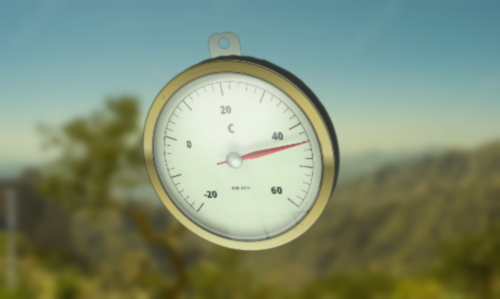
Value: 44 °C
